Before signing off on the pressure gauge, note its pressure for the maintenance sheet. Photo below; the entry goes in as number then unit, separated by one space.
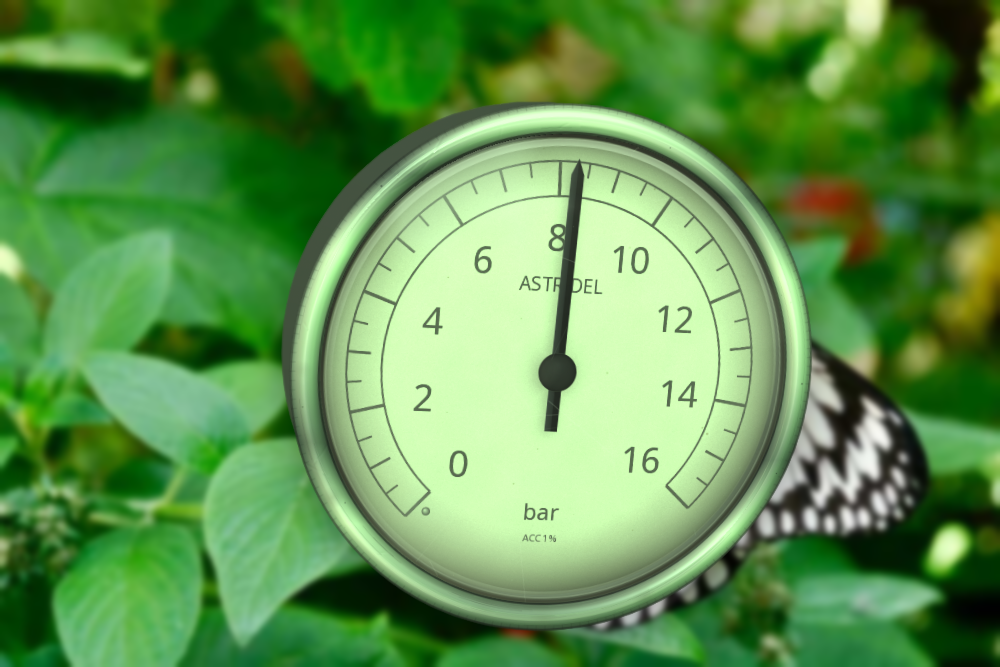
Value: 8.25 bar
